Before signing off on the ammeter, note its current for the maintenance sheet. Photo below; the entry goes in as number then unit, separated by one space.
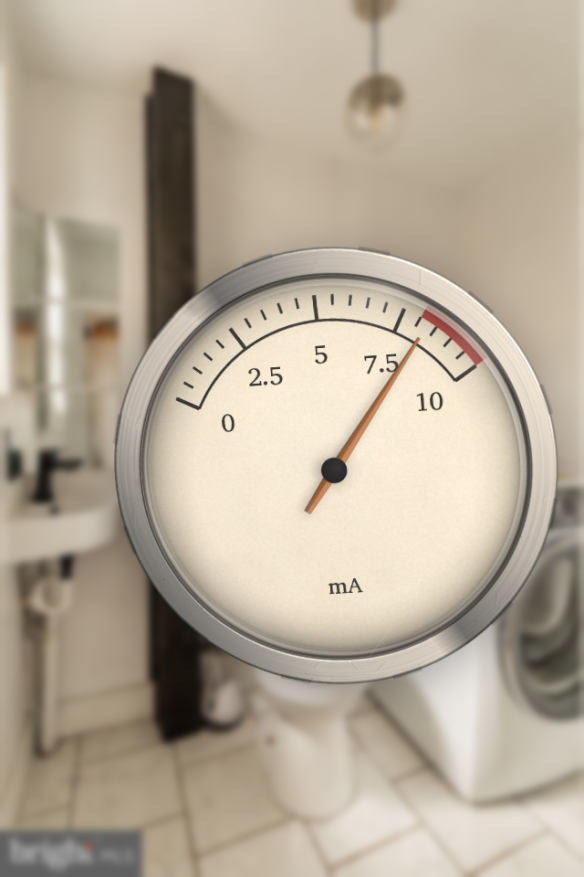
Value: 8.25 mA
